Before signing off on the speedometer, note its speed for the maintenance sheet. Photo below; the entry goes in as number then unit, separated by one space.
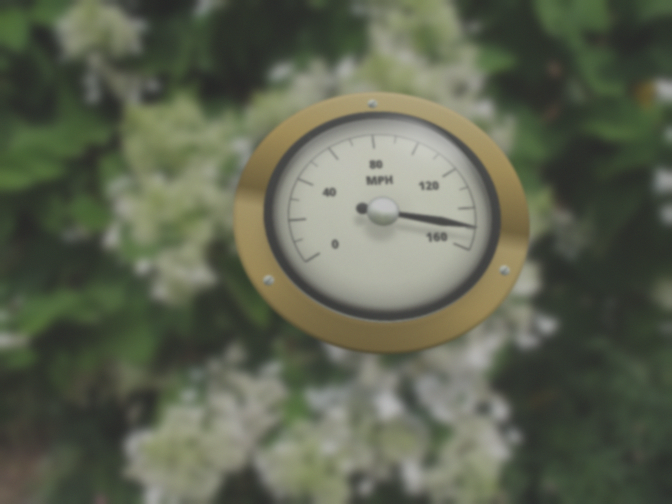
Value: 150 mph
